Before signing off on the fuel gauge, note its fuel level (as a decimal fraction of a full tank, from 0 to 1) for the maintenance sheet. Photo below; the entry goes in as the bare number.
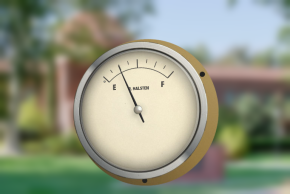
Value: 0.25
